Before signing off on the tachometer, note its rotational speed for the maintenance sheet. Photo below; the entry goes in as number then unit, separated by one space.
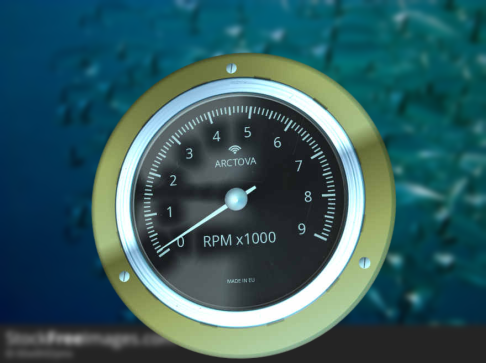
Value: 100 rpm
